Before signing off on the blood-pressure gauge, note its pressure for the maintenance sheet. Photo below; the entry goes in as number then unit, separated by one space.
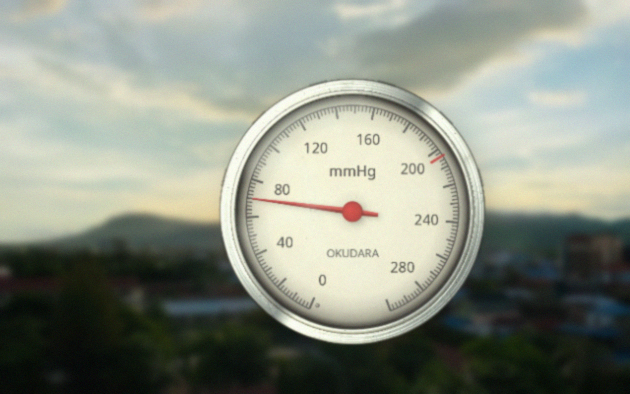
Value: 70 mmHg
